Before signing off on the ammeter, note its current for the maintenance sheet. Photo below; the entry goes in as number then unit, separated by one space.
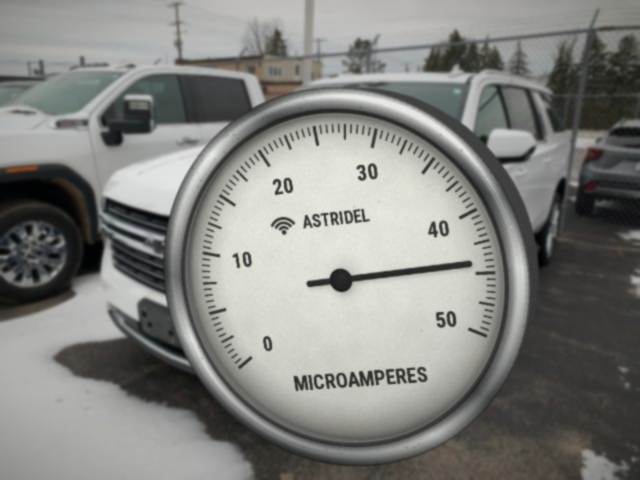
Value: 44 µA
